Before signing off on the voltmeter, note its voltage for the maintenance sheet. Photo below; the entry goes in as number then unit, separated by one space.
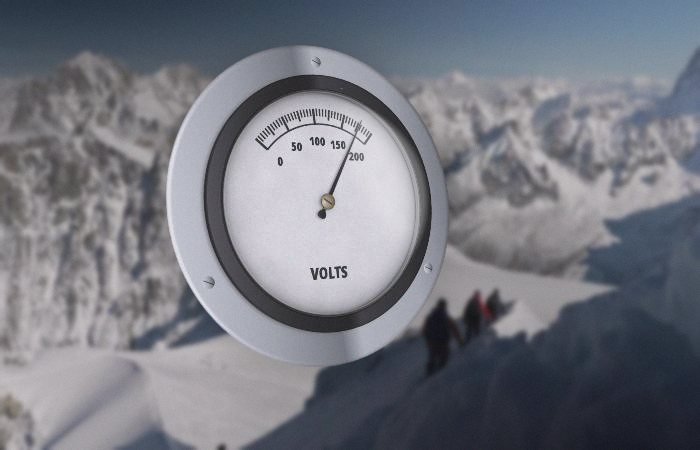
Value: 175 V
